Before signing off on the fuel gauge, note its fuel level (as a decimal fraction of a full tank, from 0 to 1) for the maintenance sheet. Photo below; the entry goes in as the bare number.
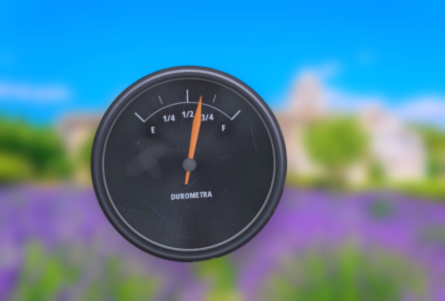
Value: 0.625
